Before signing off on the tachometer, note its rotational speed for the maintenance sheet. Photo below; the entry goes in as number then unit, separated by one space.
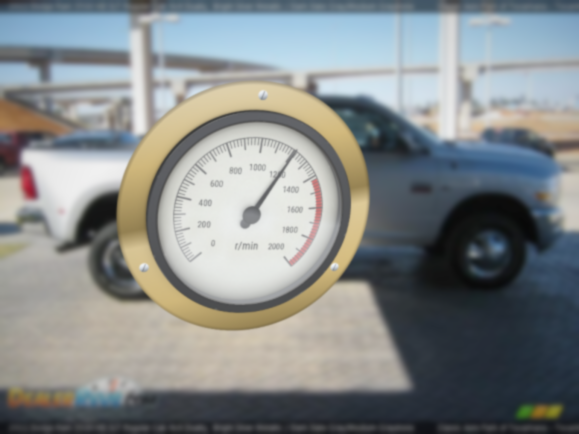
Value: 1200 rpm
